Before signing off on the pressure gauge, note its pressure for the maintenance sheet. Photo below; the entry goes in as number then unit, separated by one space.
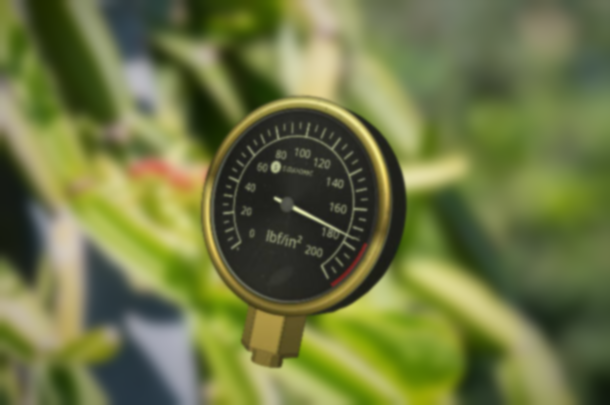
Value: 175 psi
